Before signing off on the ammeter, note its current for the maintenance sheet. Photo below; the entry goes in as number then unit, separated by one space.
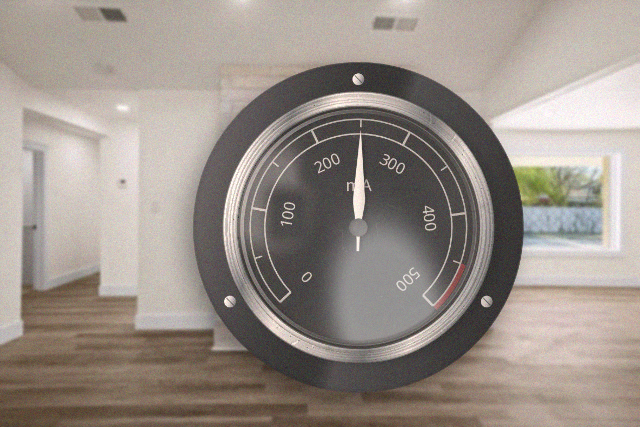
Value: 250 mA
